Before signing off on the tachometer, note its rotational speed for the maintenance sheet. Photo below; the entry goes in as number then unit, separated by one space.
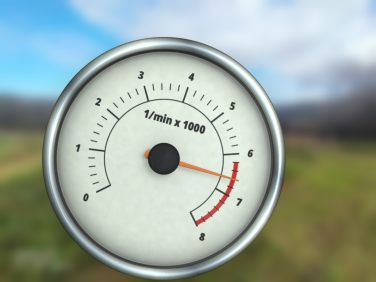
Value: 6600 rpm
